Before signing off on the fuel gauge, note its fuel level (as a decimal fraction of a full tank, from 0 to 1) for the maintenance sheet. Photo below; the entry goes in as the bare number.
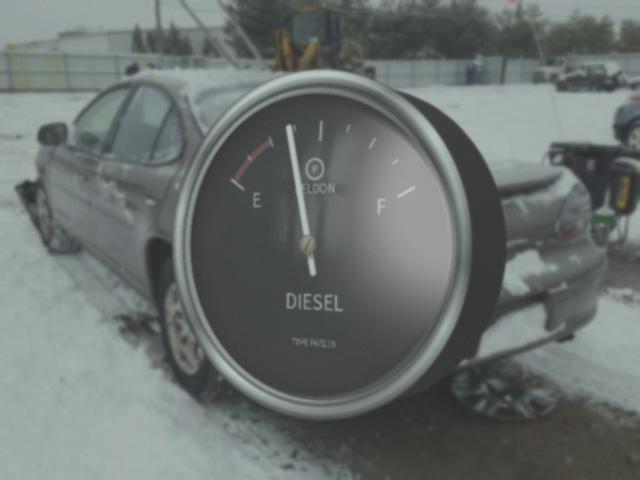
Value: 0.375
